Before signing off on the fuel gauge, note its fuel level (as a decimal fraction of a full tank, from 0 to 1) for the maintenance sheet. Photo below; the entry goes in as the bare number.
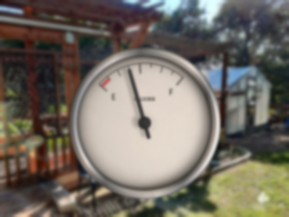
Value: 0.375
